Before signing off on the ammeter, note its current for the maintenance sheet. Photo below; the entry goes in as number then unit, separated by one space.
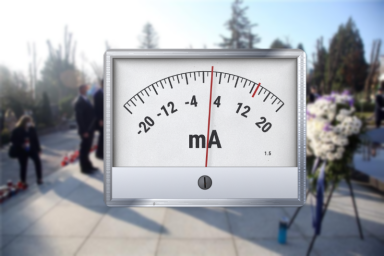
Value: 2 mA
